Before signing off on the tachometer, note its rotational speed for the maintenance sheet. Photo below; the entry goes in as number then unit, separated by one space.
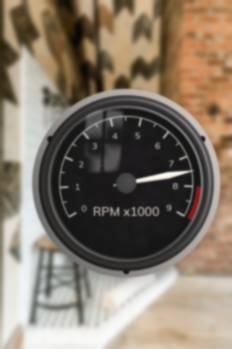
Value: 7500 rpm
